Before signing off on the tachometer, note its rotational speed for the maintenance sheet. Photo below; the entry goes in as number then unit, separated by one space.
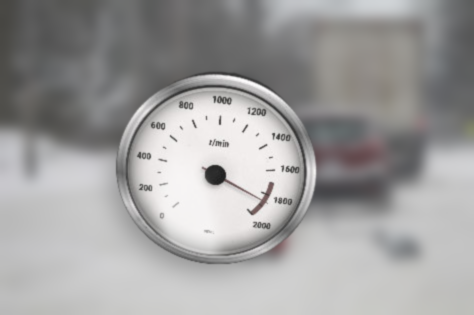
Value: 1850 rpm
